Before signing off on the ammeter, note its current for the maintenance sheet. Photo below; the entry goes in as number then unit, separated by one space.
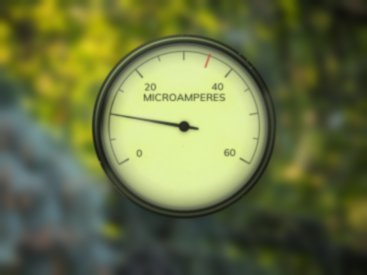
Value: 10 µA
